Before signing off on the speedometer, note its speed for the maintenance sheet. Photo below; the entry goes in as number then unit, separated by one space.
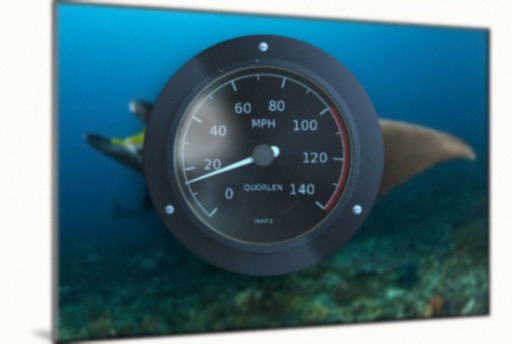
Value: 15 mph
